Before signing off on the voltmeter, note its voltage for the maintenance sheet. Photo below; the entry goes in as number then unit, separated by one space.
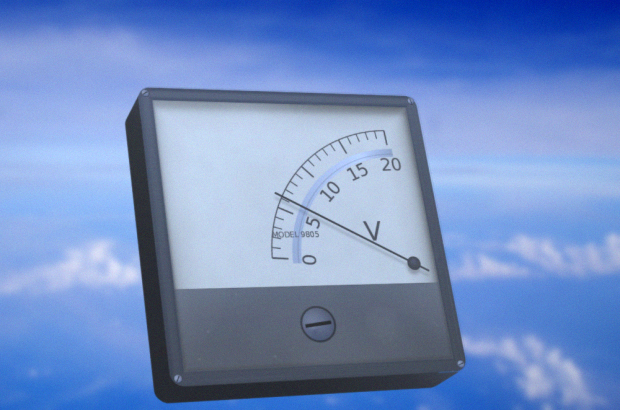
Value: 6 V
